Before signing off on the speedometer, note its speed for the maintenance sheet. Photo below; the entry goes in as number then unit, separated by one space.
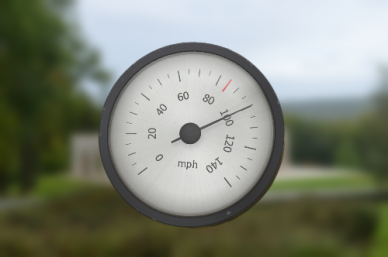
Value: 100 mph
